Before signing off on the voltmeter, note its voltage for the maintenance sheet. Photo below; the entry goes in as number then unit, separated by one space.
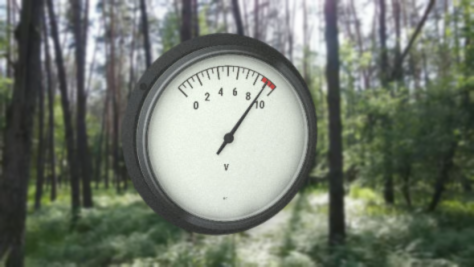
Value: 9 V
